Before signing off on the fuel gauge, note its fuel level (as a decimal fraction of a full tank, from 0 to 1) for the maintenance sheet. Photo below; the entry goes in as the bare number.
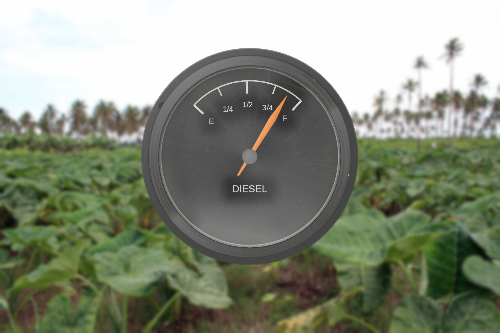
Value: 0.875
